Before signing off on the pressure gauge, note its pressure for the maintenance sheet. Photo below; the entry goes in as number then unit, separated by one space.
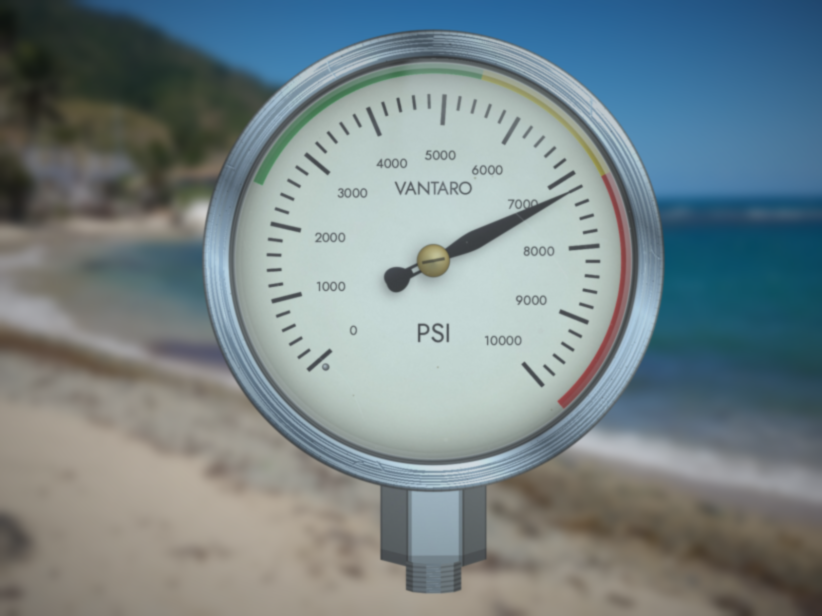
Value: 7200 psi
